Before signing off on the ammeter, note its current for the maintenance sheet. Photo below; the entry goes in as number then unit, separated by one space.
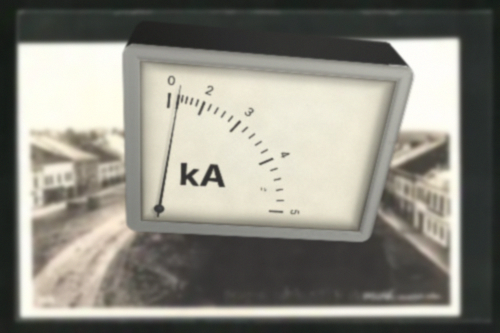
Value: 1 kA
